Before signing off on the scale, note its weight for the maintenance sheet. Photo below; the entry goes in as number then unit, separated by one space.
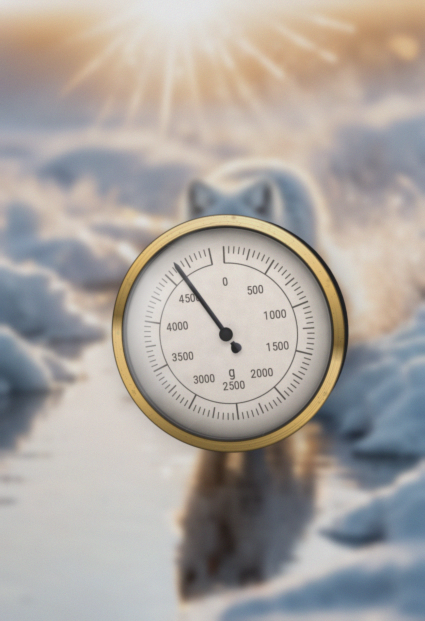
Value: 4650 g
